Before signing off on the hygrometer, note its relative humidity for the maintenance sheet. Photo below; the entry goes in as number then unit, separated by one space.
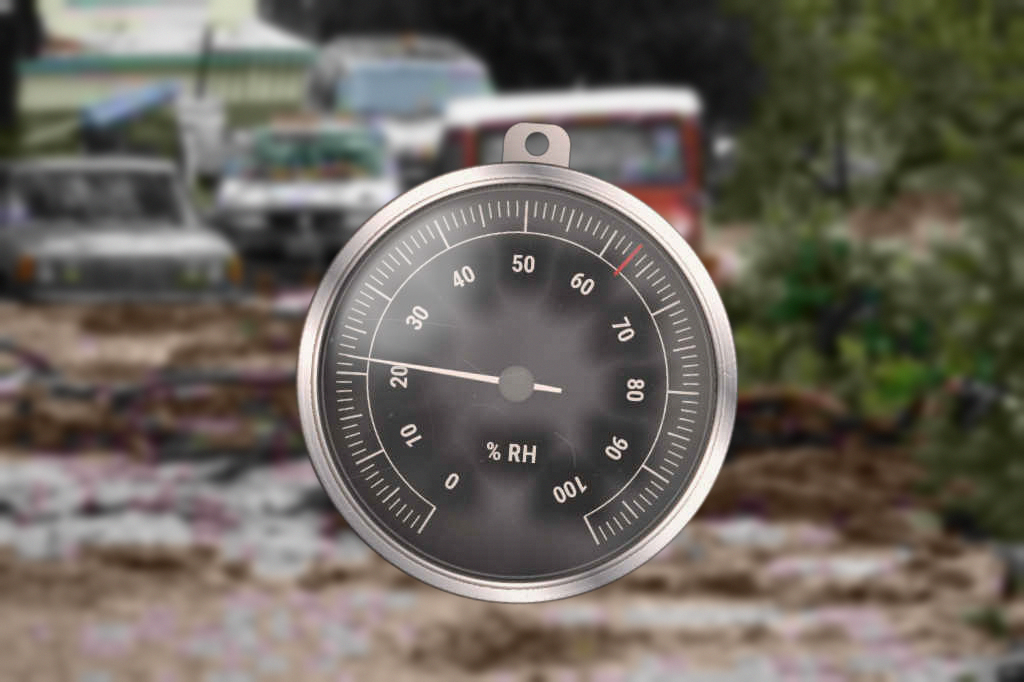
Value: 22 %
